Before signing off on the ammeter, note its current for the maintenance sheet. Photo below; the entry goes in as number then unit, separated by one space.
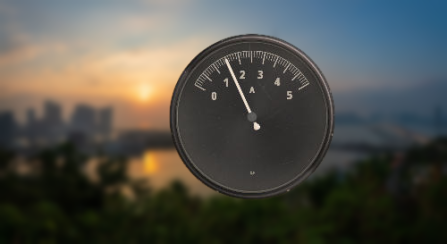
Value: 1.5 A
